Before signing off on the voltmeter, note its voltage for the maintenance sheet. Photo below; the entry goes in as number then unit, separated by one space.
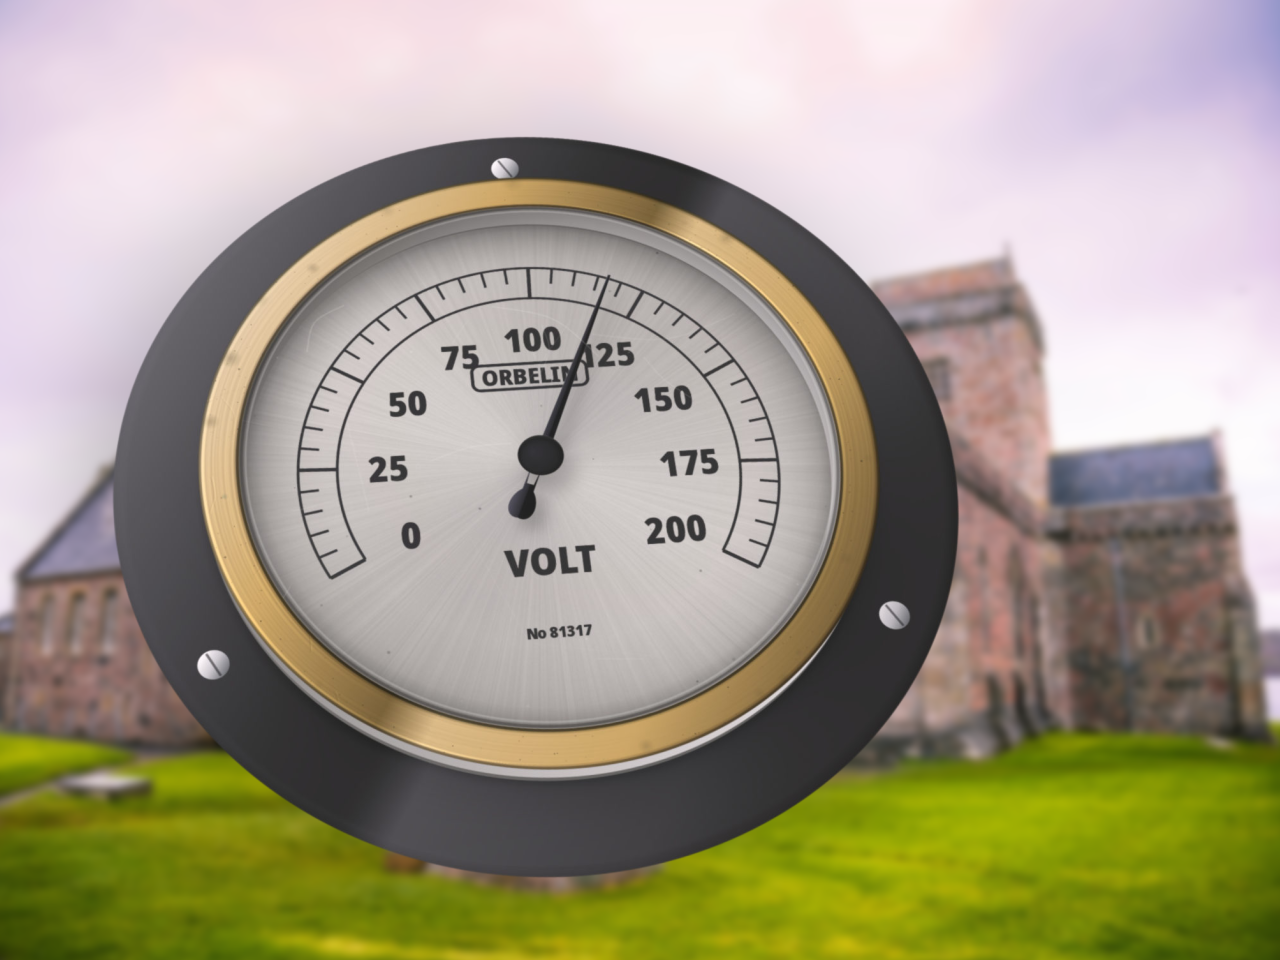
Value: 117.5 V
